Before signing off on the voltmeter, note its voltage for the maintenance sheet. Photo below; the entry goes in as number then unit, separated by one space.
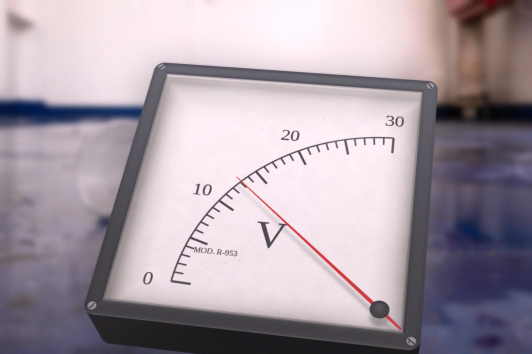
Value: 13 V
